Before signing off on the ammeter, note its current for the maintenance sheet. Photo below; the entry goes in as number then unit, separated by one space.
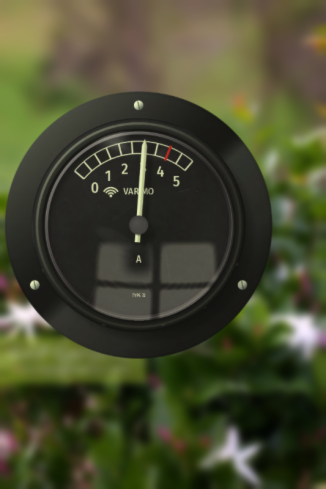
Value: 3 A
